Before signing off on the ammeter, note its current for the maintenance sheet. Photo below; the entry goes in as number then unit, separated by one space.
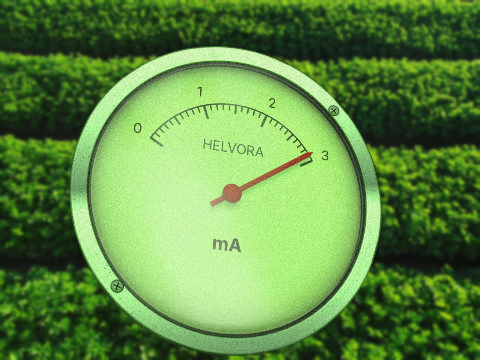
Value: 2.9 mA
